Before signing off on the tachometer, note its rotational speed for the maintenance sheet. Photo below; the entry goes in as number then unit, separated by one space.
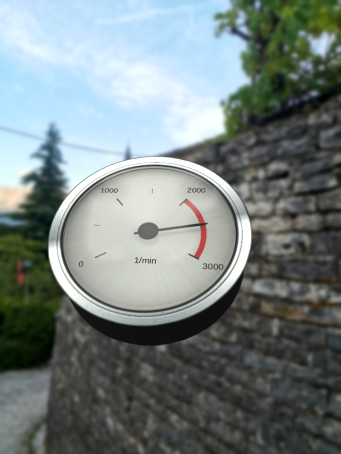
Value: 2500 rpm
